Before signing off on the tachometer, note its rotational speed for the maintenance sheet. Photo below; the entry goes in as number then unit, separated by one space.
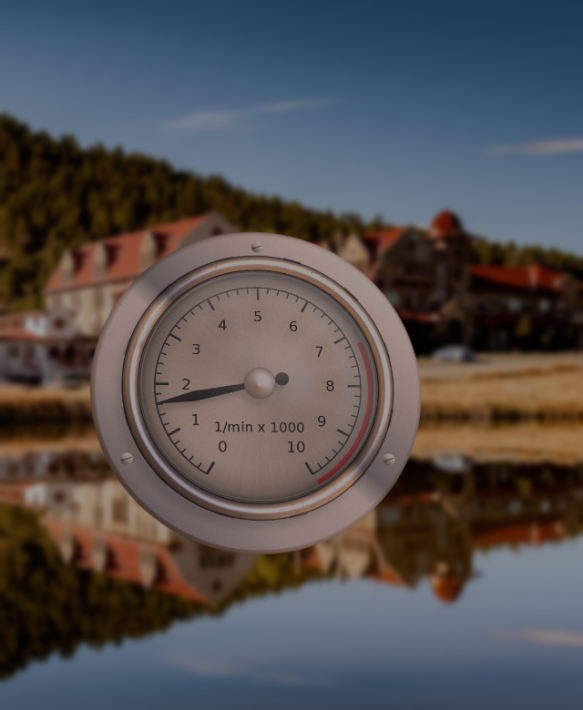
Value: 1600 rpm
